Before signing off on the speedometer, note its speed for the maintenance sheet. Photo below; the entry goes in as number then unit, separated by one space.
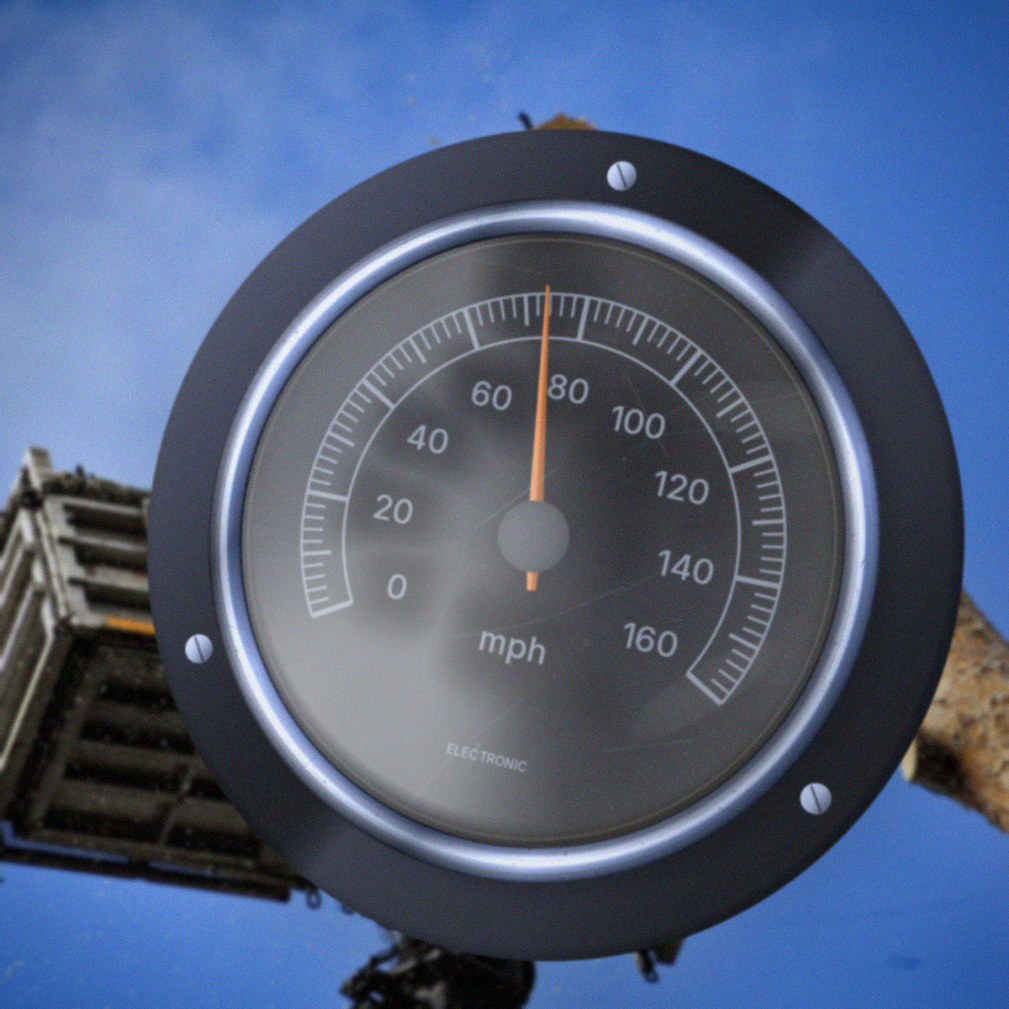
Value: 74 mph
